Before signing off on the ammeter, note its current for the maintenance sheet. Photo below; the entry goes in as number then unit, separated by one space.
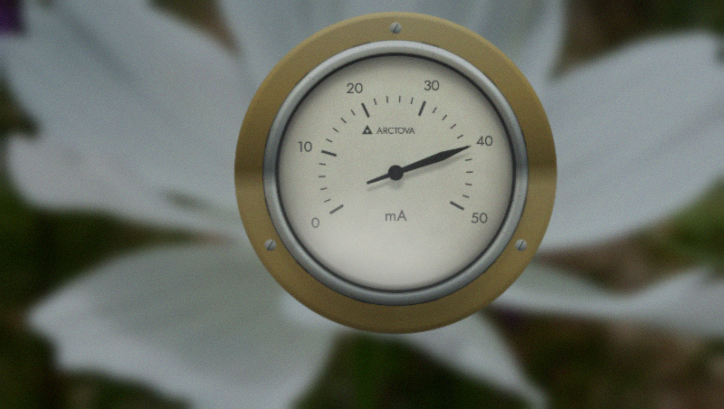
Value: 40 mA
